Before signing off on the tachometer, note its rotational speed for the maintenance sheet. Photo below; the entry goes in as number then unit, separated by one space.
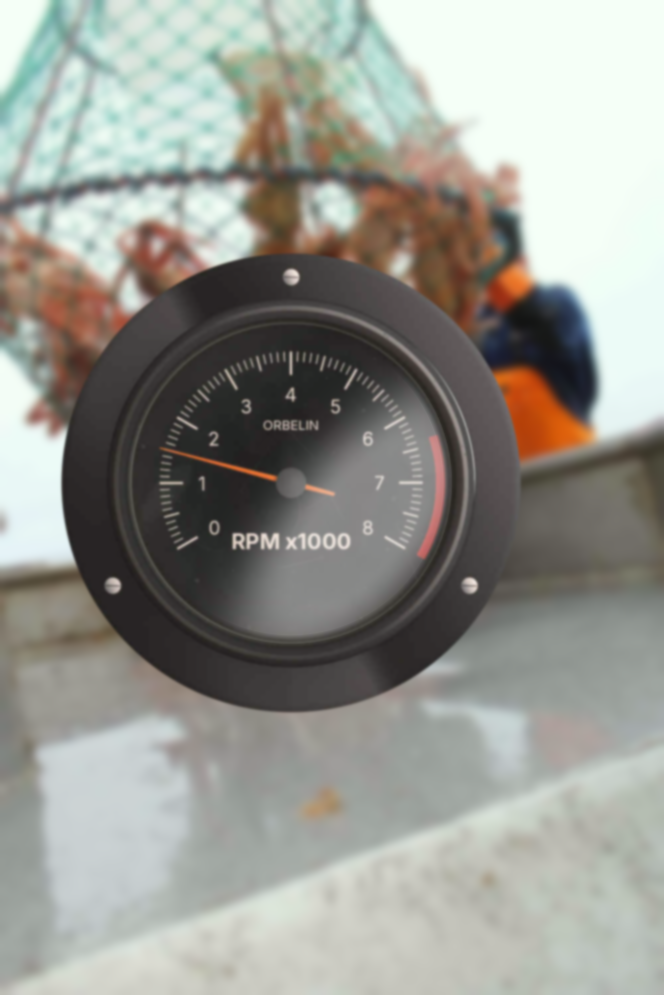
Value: 1500 rpm
